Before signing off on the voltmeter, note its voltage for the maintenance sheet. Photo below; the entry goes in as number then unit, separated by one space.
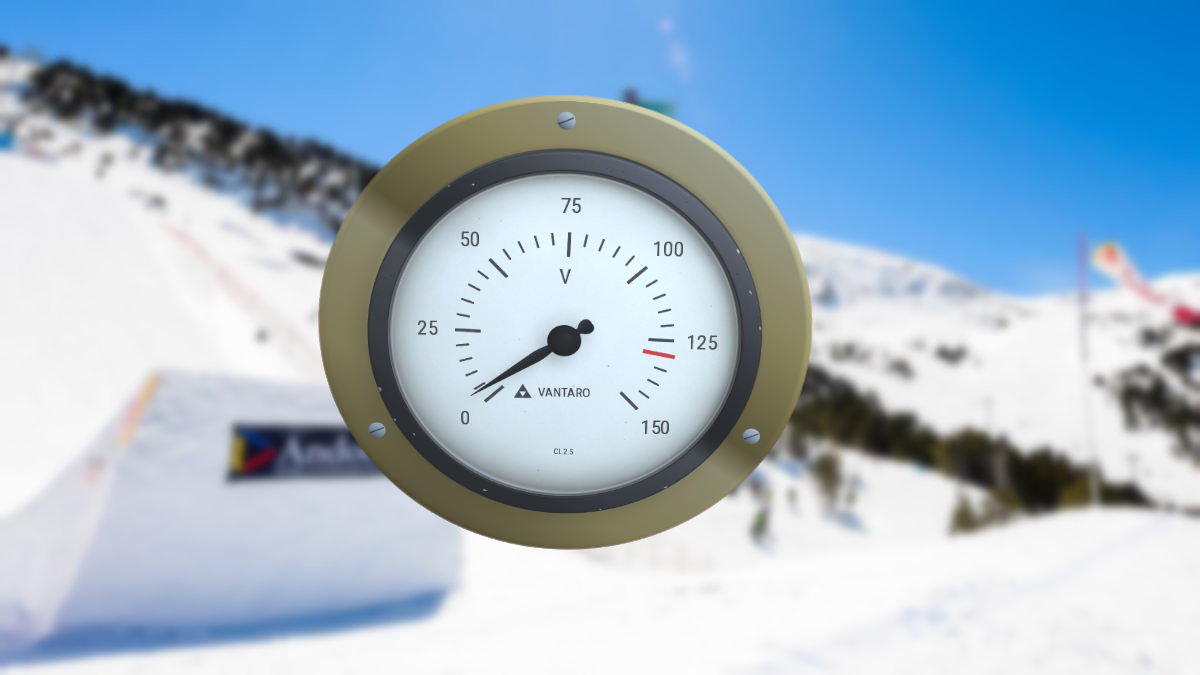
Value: 5 V
